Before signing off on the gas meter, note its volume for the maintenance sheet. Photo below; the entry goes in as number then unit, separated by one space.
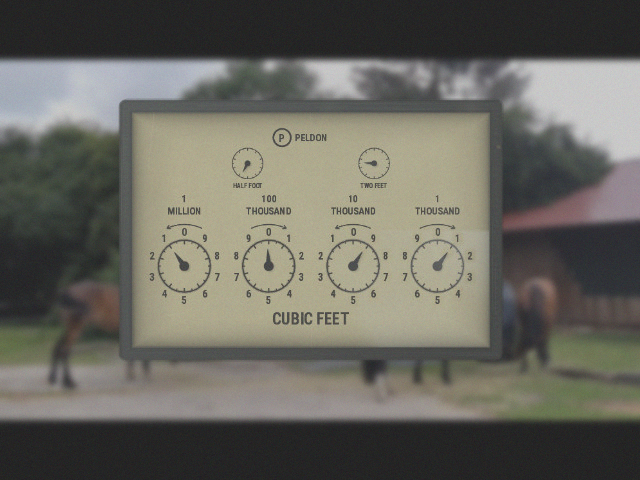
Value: 99100 ft³
